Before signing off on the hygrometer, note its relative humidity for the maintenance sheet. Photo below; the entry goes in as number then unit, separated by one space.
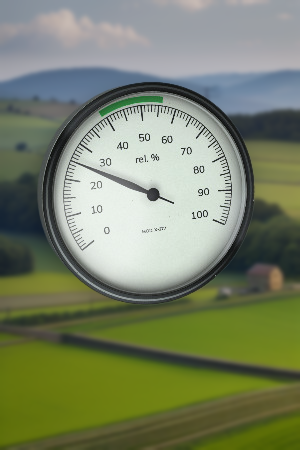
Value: 25 %
